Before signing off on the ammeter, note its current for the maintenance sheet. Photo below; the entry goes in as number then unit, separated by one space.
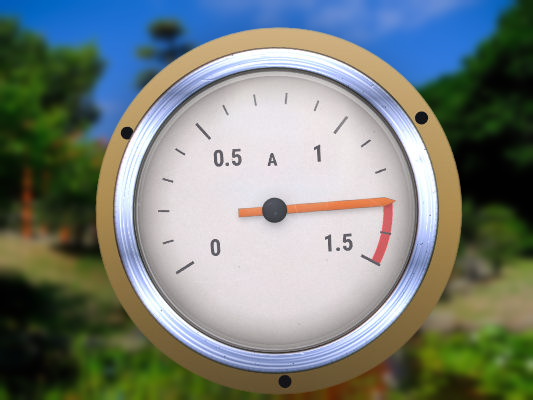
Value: 1.3 A
